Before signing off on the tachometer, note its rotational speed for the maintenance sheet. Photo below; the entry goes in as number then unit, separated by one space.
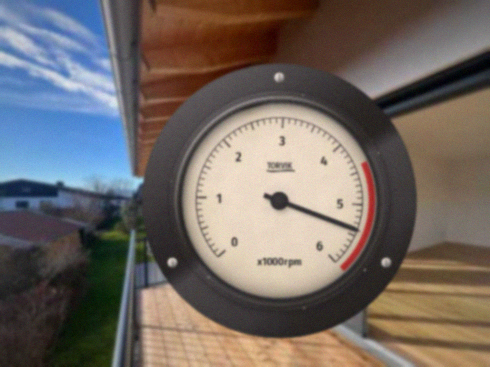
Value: 5400 rpm
